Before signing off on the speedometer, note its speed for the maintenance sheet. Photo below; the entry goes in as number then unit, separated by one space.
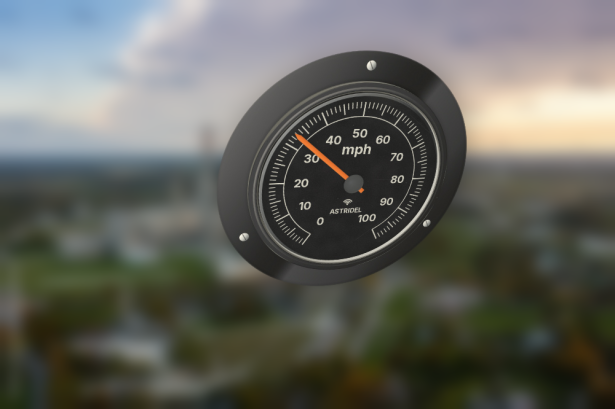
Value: 33 mph
